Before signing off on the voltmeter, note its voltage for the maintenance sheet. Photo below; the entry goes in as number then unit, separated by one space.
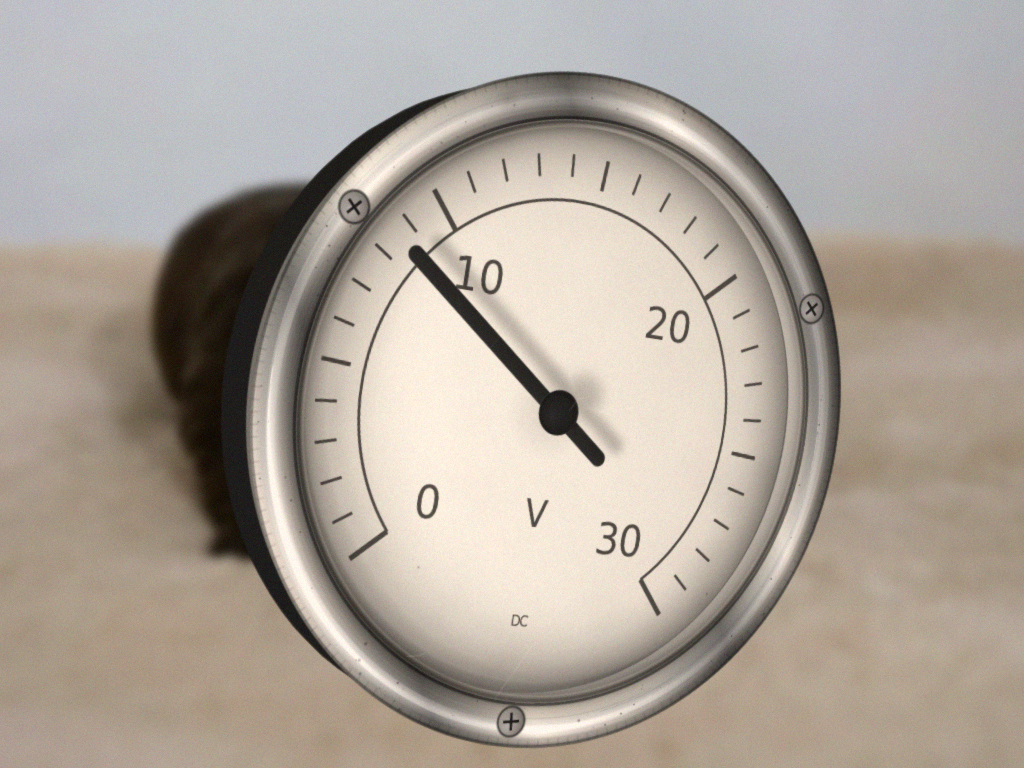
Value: 8.5 V
